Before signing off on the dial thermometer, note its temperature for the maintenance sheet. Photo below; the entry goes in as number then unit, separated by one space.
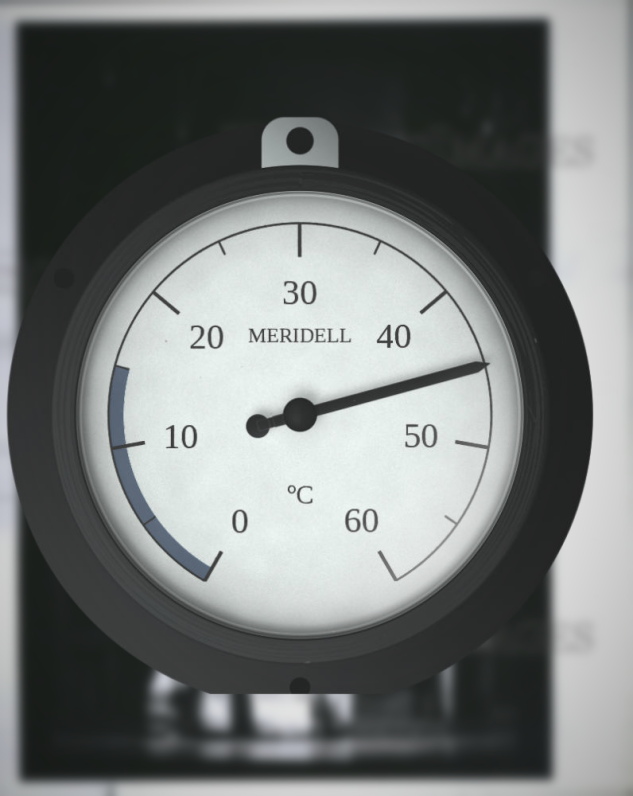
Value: 45 °C
